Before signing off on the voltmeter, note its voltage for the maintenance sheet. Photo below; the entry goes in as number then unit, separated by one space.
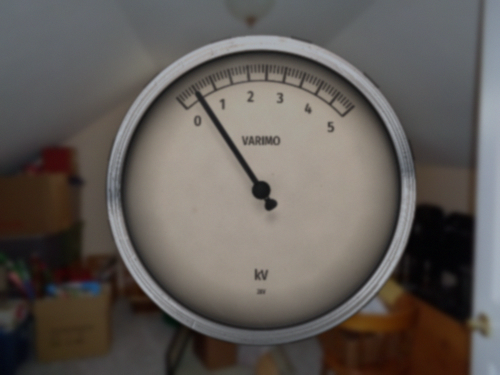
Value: 0.5 kV
